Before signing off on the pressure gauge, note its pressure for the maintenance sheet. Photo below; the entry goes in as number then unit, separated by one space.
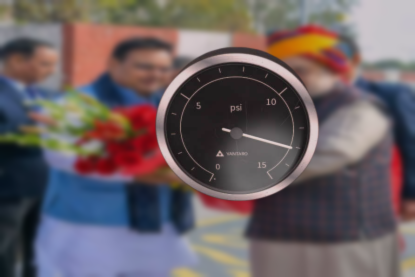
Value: 13 psi
